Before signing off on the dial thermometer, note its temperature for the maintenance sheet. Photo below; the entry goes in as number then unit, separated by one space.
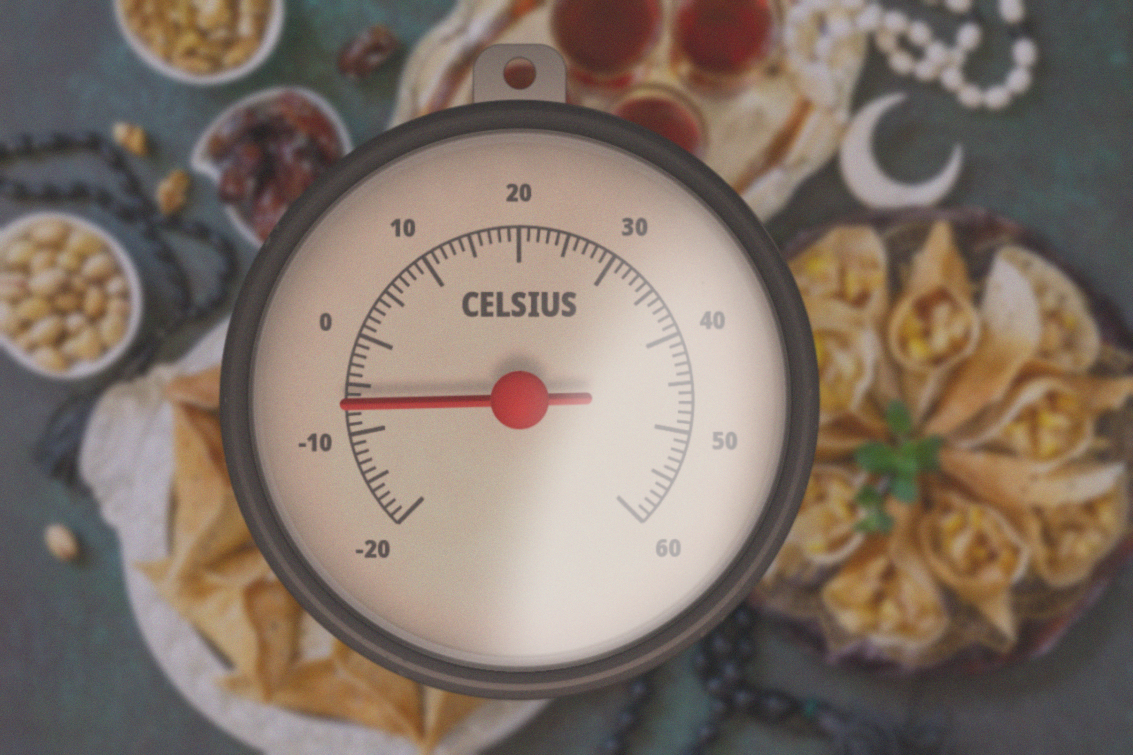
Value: -7 °C
